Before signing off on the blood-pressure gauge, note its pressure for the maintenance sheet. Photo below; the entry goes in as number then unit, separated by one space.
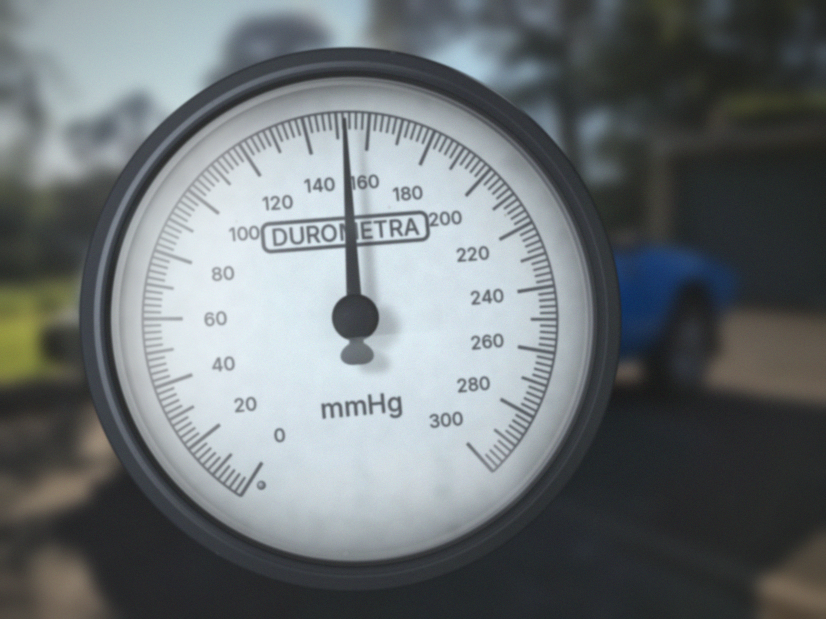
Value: 152 mmHg
